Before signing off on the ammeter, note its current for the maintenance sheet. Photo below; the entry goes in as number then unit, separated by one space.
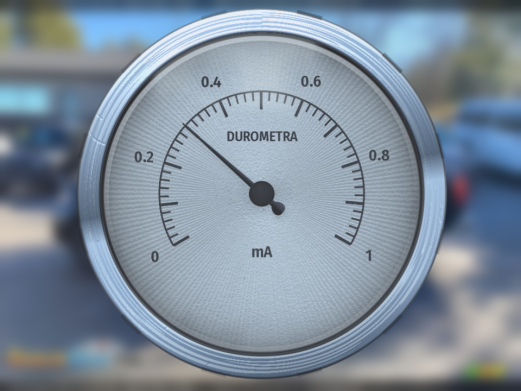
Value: 0.3 mA
